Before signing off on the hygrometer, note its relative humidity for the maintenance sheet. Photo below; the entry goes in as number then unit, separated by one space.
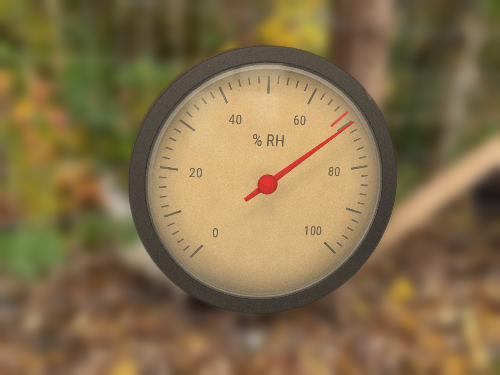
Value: 70 %
